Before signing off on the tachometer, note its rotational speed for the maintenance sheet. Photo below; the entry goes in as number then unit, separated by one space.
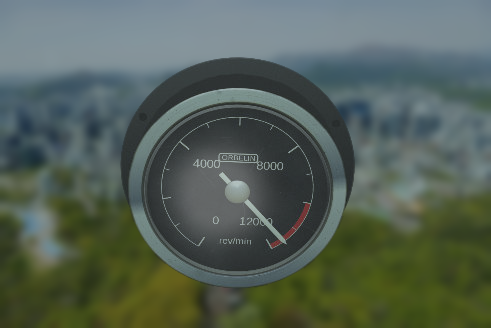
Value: 11500 rpm
